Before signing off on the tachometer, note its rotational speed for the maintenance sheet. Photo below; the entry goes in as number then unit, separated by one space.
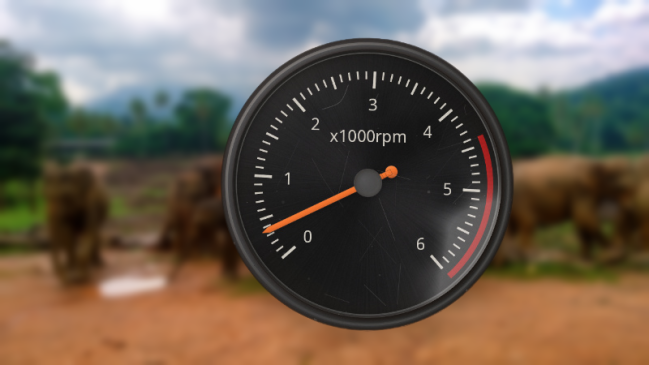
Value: 350 rpm
